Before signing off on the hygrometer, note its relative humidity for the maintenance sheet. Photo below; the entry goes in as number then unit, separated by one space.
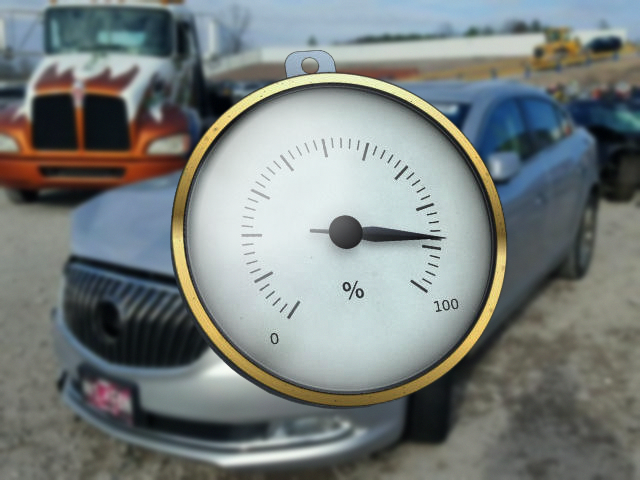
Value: 88 %
